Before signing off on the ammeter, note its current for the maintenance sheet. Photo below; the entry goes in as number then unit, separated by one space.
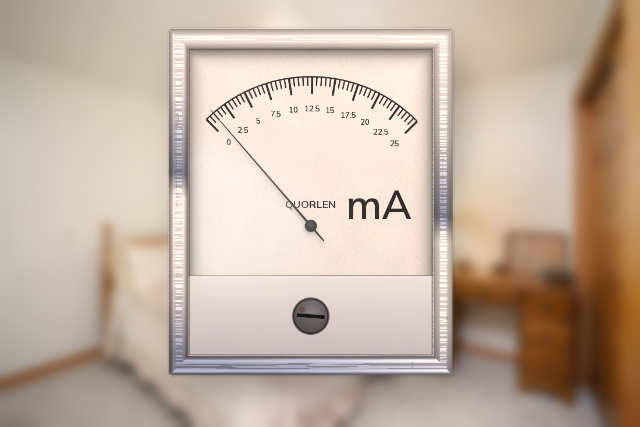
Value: 1 mA
